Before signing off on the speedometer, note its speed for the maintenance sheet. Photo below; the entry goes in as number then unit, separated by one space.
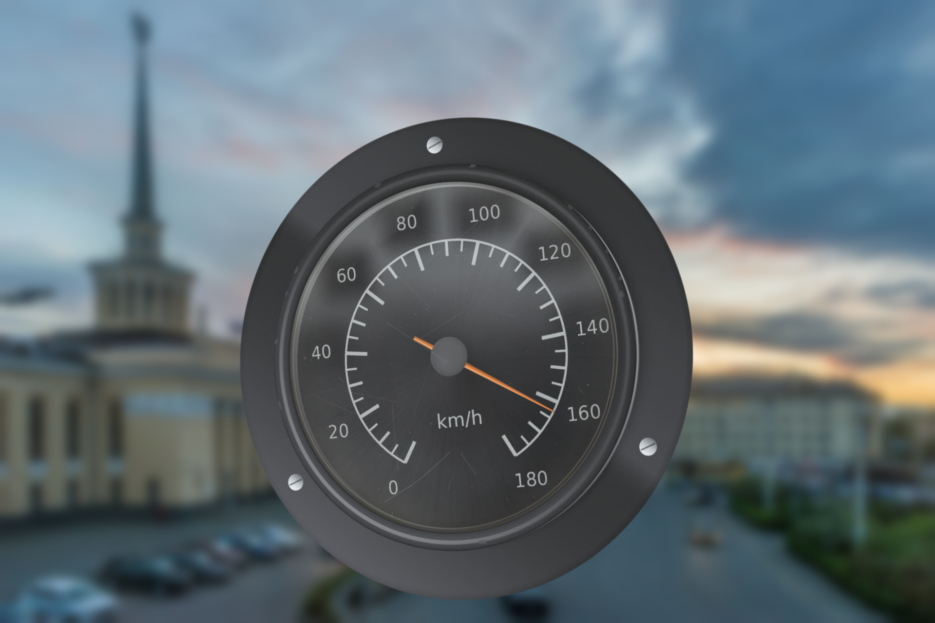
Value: 162.5 km/h
